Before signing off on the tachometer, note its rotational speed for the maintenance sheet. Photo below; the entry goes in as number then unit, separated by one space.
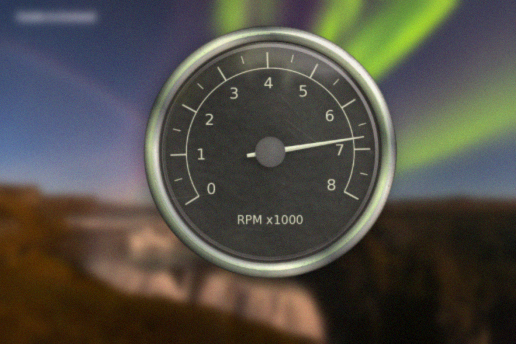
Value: 6750 rpm
